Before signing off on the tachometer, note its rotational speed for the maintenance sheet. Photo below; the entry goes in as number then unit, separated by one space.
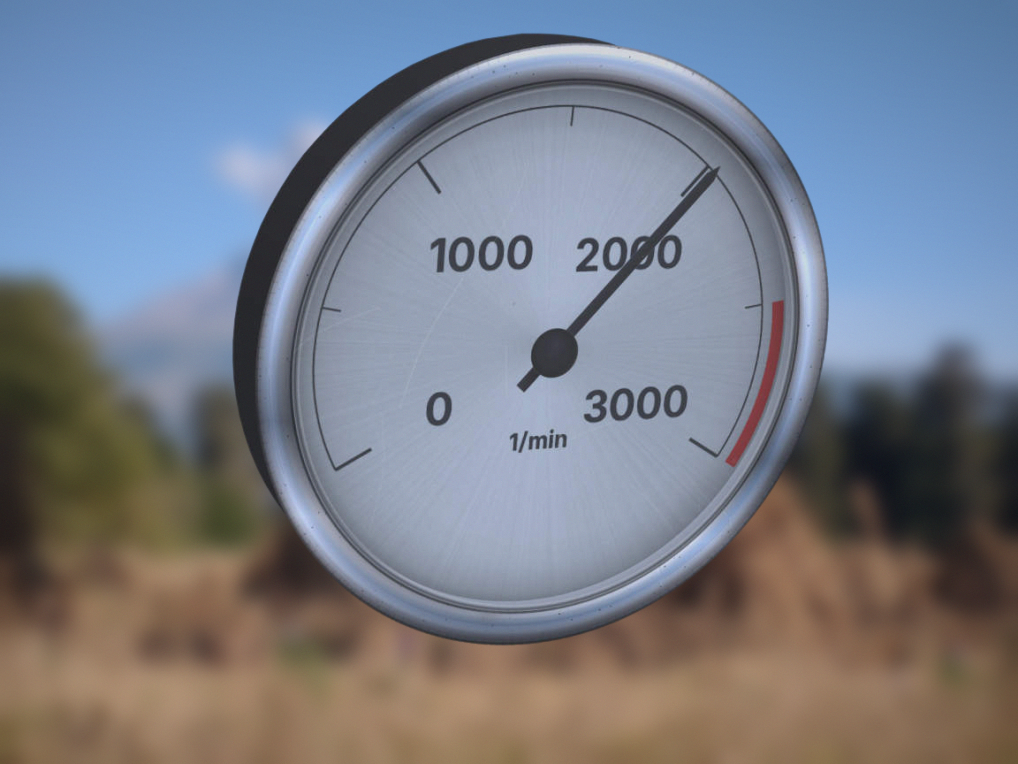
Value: 2000 rpm
